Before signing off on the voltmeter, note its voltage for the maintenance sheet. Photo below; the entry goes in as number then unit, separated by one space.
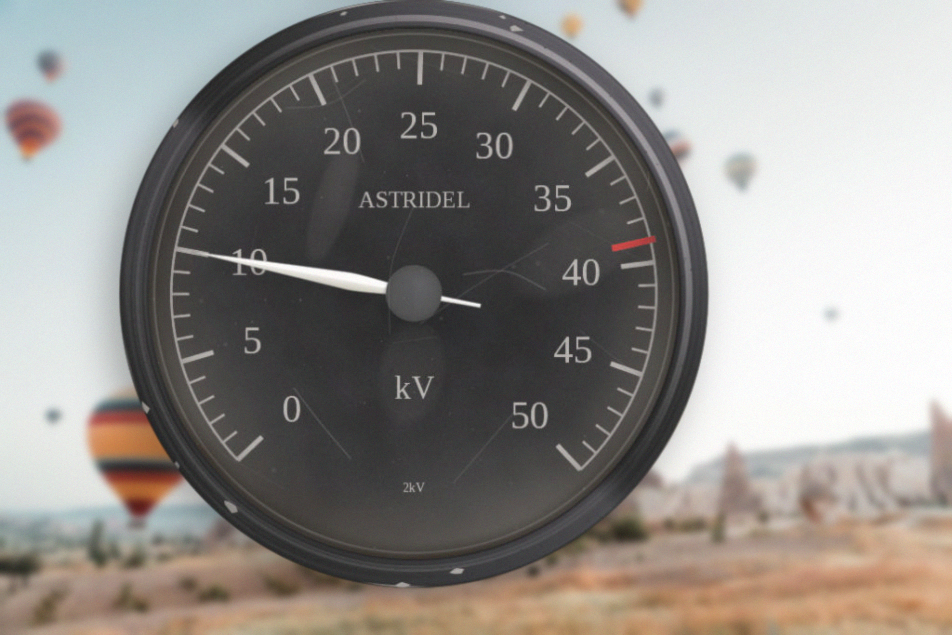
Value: 10 kV
